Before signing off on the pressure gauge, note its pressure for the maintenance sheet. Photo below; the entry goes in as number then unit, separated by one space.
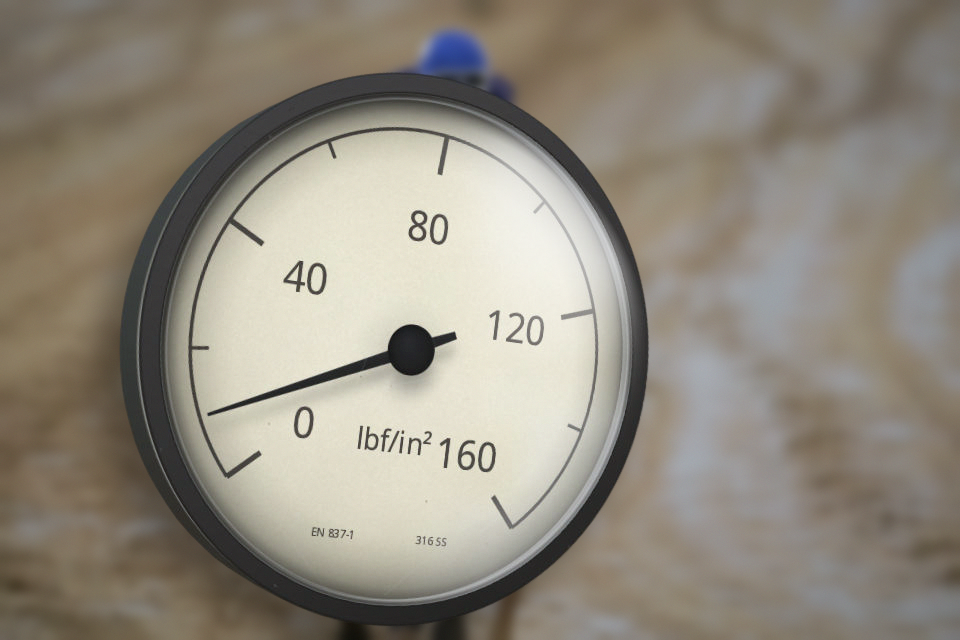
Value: 10 psi
